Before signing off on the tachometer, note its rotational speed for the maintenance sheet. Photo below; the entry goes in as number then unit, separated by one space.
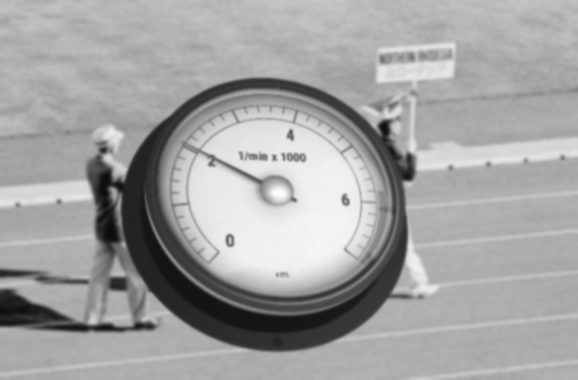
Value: 2000 rpm
